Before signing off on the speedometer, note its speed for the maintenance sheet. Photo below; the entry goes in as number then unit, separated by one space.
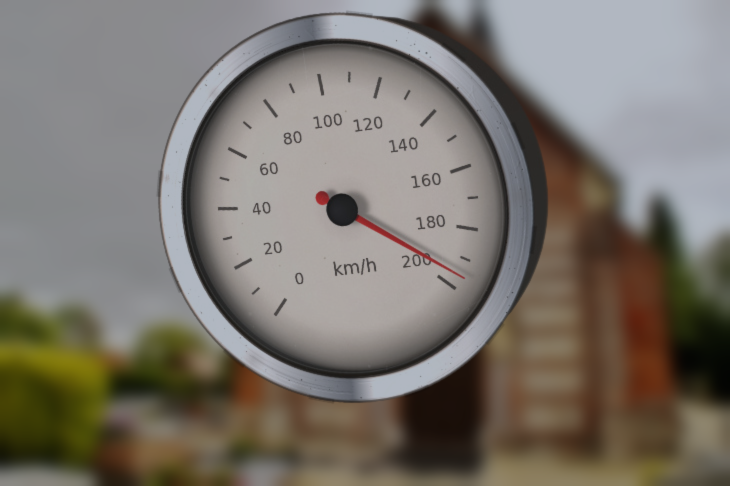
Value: 195 km/h
